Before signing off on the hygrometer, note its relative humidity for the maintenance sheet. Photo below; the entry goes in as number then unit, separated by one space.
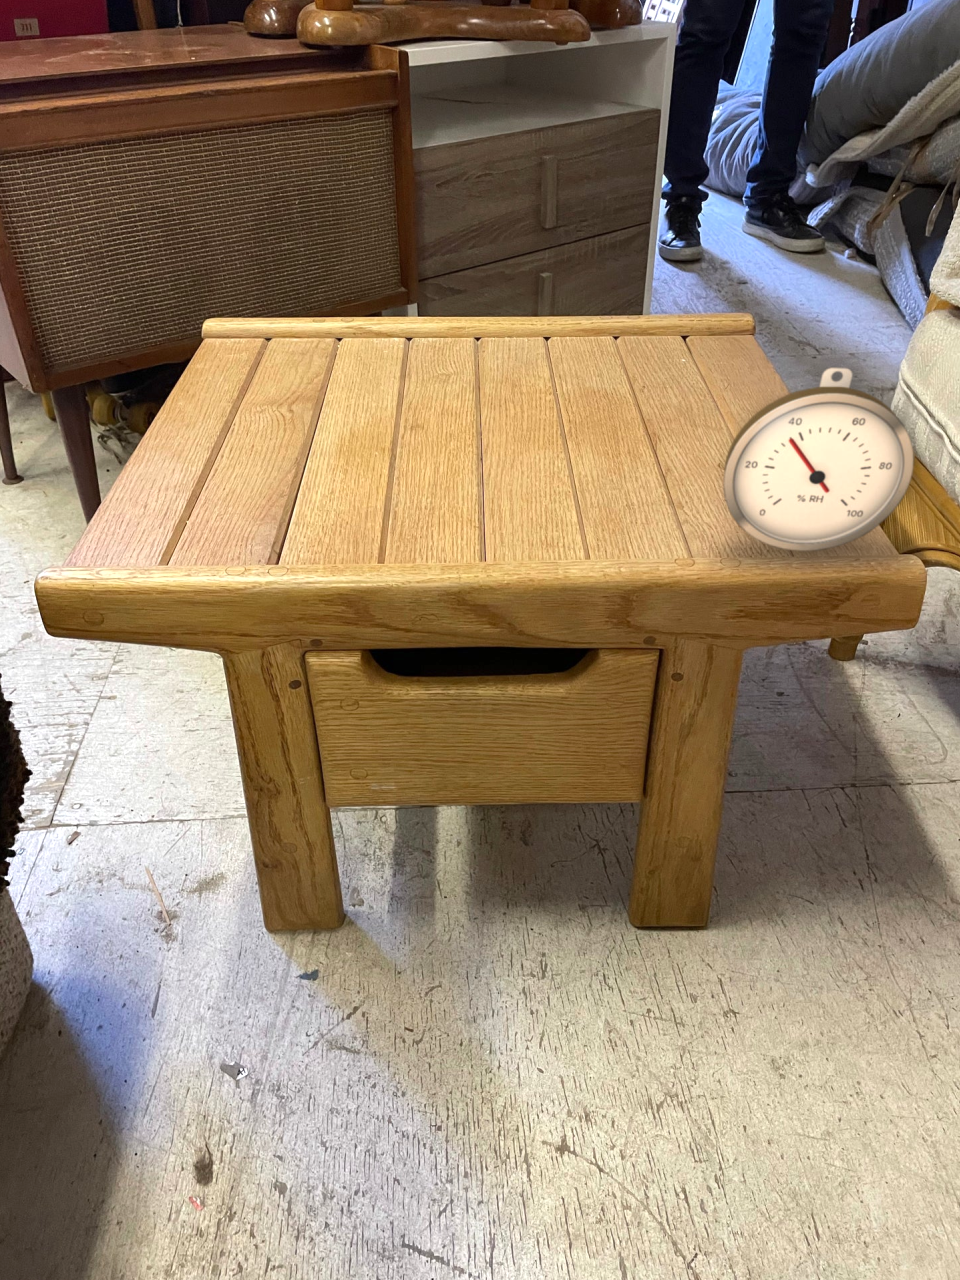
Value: 36 %
